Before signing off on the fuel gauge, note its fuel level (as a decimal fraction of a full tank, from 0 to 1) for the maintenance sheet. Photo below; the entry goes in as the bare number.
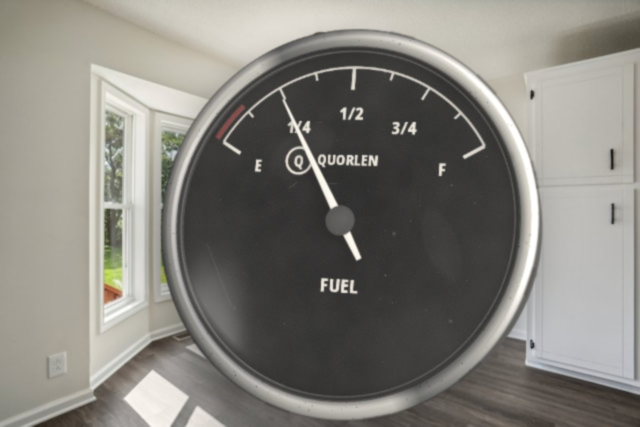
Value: 0.25
